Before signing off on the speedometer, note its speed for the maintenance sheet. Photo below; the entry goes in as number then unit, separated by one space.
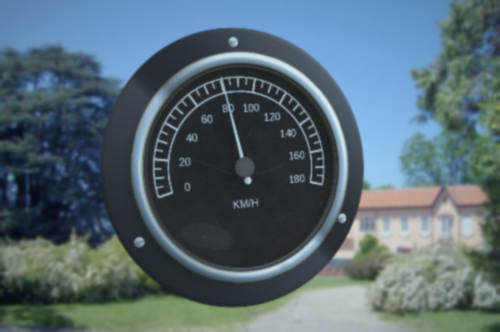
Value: 80 km/h
